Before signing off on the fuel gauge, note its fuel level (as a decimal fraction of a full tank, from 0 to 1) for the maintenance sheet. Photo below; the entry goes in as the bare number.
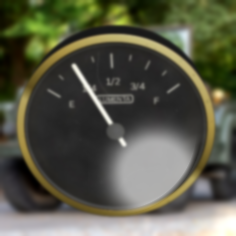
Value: 0.25
